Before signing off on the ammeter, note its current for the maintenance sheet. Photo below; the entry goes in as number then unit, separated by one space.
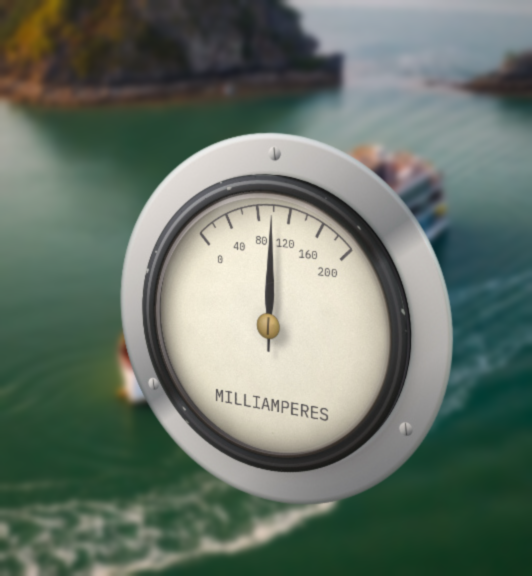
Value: 100 mA
